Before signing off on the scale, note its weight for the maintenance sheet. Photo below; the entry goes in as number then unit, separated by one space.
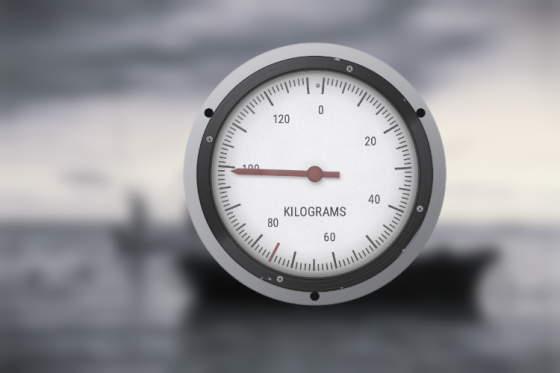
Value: 99 kg
